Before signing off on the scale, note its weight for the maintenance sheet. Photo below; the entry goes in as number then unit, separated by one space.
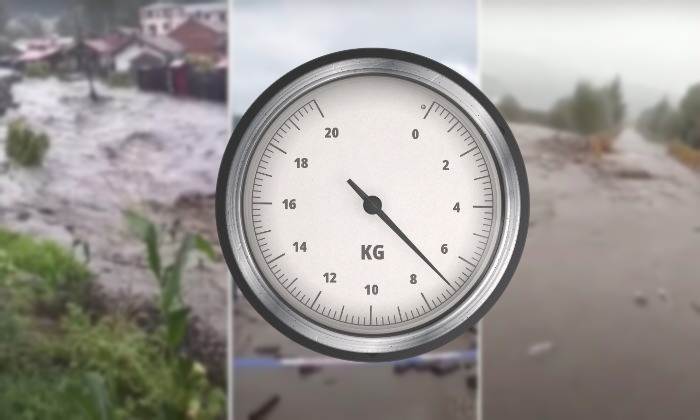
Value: 7 kg
